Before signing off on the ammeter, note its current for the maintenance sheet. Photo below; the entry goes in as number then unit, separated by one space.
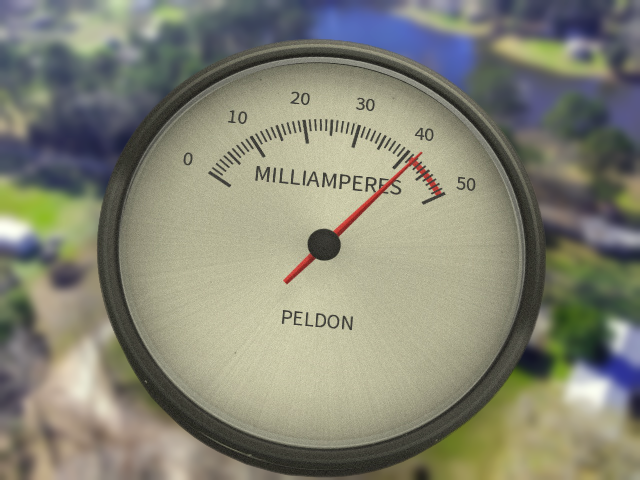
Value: 42 mA
